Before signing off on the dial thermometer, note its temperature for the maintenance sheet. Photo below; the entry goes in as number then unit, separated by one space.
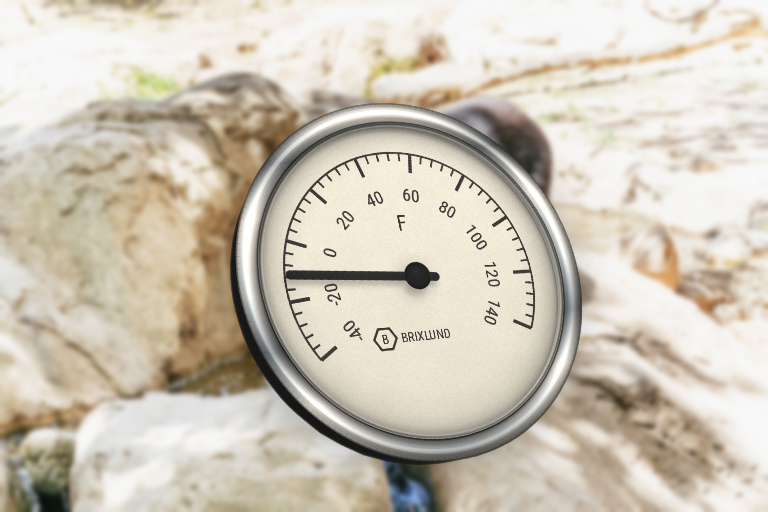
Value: -12 °F
